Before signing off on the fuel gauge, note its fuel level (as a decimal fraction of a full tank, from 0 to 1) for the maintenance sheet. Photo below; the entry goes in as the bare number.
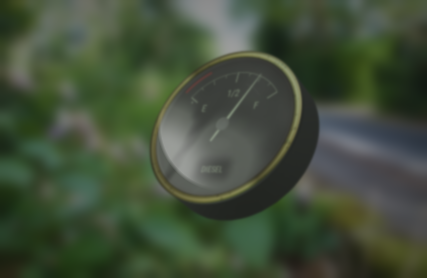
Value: 0.75
